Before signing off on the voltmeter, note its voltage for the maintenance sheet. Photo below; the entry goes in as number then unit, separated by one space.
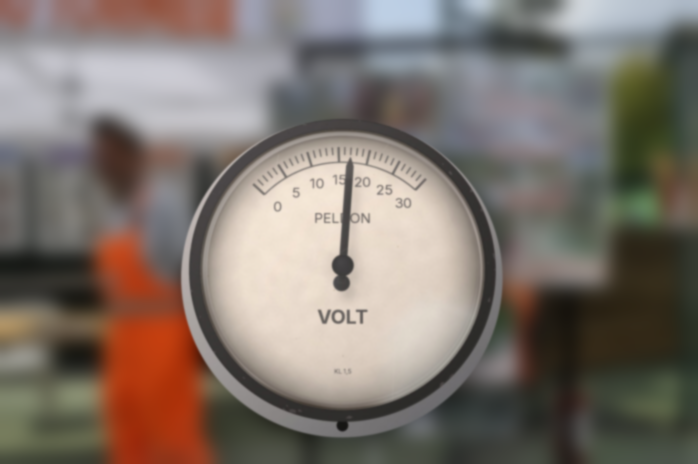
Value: 17 V
